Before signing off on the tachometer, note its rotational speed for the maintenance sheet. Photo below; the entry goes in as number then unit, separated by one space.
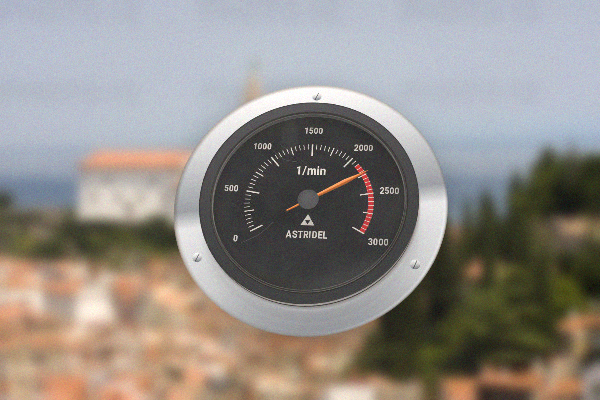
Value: 2250 rpm
